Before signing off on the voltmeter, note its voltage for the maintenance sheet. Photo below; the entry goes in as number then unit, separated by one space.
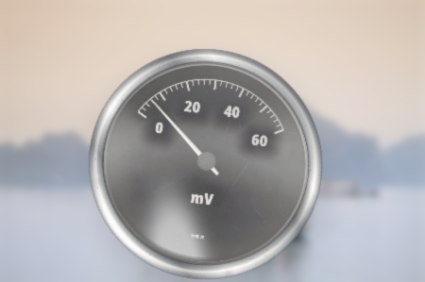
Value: 6 mV
